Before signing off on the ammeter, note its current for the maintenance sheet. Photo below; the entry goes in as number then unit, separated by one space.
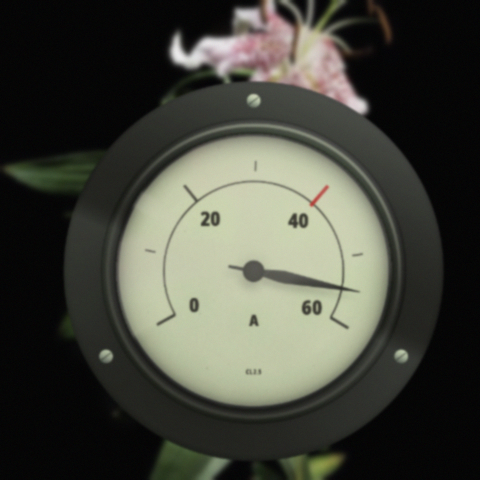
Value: 55 A
